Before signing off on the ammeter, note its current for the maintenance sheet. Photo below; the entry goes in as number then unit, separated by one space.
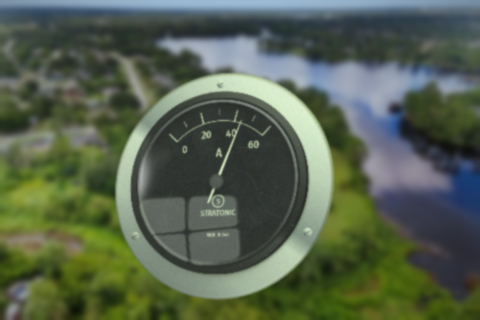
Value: 45 A
